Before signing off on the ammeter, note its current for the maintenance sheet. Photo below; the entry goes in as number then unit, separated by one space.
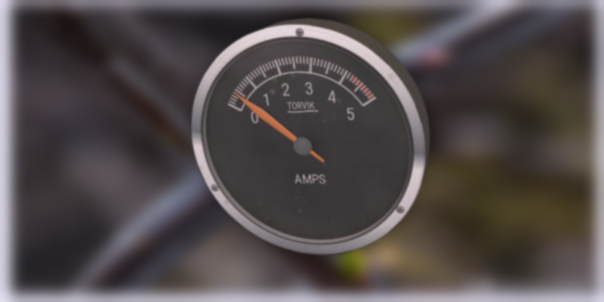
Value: 0.5 A
